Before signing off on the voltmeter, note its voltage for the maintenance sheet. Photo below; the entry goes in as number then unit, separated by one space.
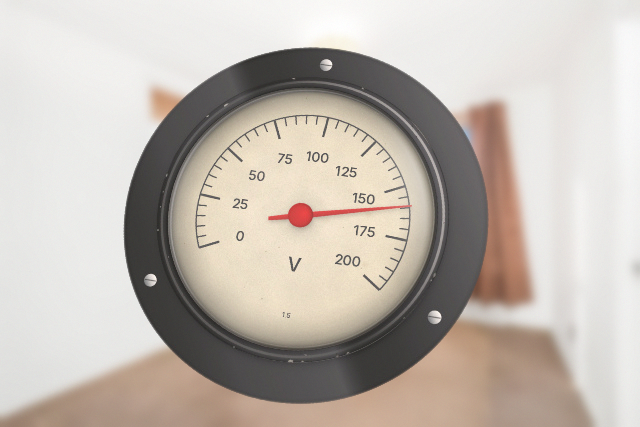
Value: 160 V
